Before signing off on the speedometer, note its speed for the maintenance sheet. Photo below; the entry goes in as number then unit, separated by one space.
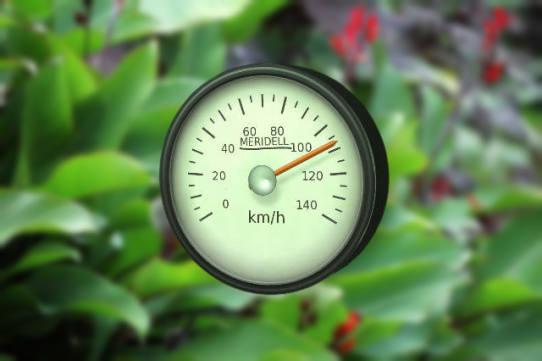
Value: 107.5 km/h
